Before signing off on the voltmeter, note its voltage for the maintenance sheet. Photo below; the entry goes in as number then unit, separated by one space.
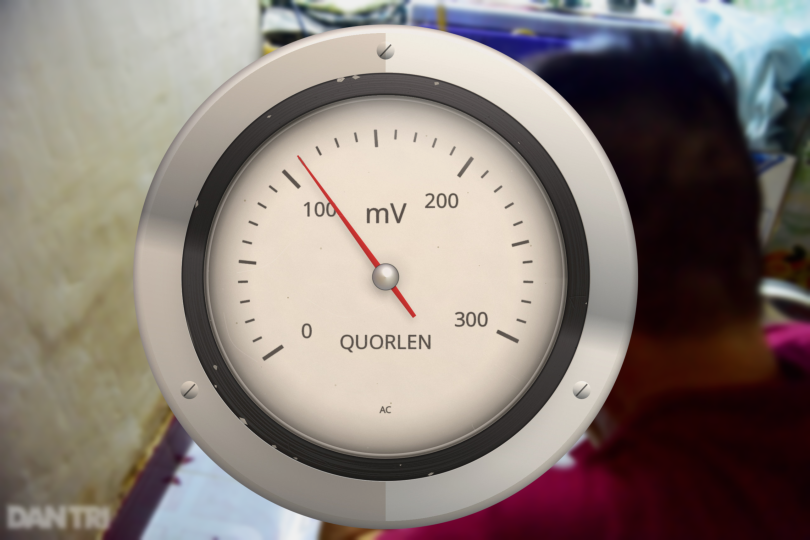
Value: 110 mV
